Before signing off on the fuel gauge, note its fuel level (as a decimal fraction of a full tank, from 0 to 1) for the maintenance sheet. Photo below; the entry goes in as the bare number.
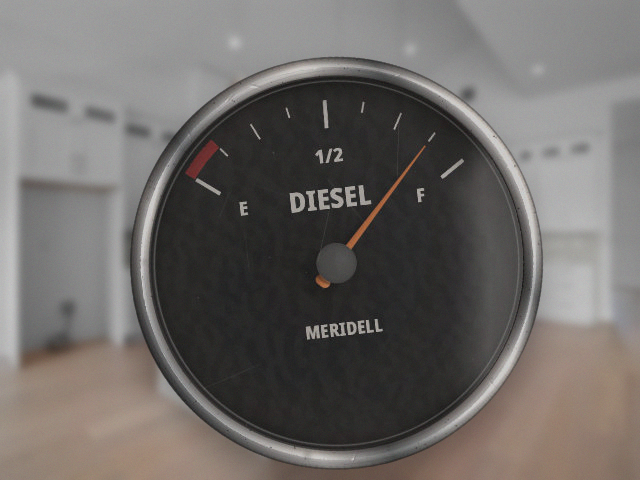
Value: 0.875
